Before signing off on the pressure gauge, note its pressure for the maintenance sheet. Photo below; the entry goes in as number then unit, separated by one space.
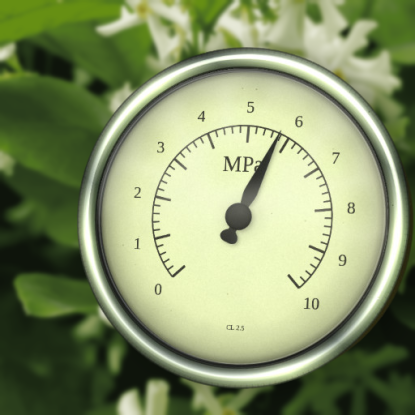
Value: 5.8 MPa
